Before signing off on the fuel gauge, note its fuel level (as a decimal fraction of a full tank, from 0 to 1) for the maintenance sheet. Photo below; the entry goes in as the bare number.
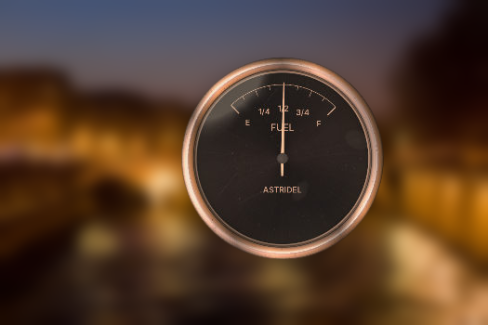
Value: 0.5
